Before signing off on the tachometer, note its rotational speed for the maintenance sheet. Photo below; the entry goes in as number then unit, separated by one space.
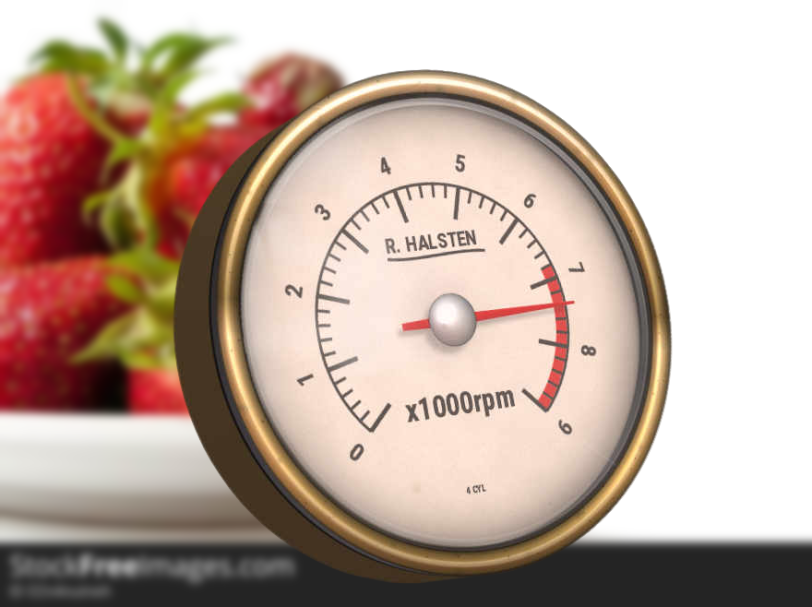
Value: 7400 rpm
